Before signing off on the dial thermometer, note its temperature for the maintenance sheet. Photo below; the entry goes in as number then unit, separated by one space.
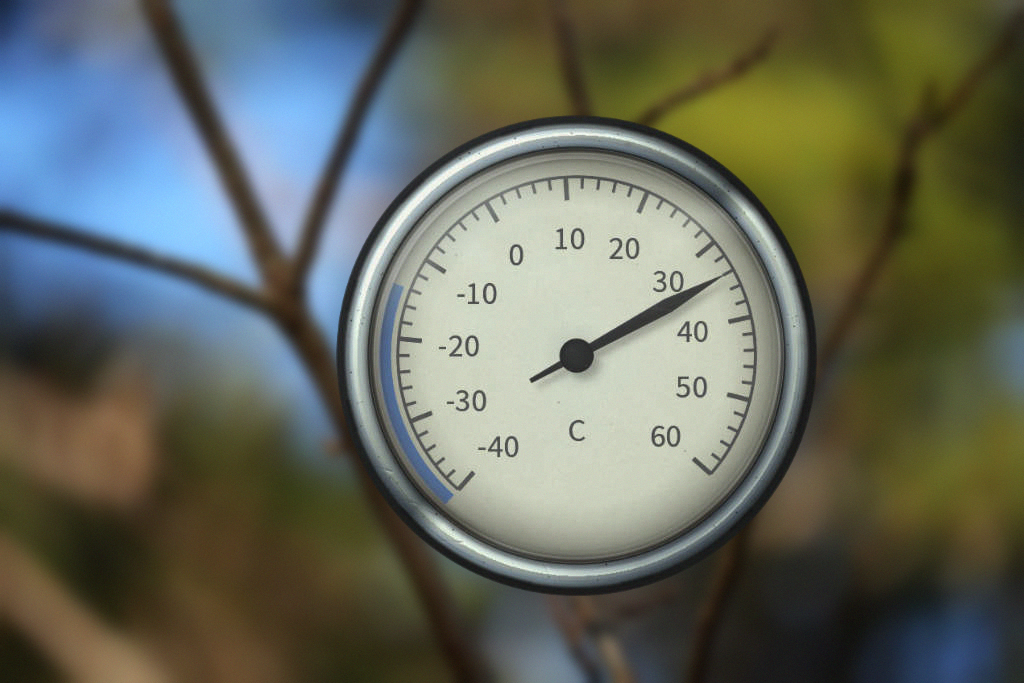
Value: 34 °C
